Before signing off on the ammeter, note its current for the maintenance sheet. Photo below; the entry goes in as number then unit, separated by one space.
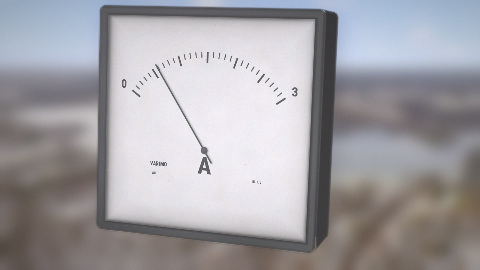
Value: 0.6 A
